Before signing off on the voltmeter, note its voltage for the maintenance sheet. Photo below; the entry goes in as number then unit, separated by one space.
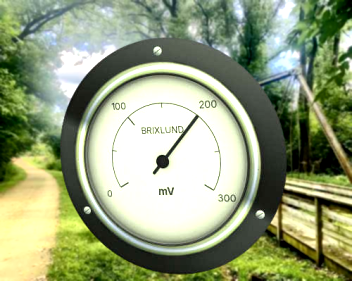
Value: 200 mV
